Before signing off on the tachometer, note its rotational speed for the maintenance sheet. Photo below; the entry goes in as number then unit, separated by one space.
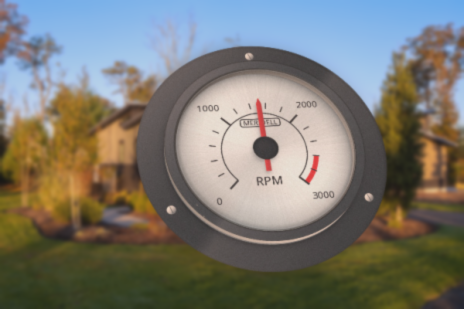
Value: 1500 rpm
